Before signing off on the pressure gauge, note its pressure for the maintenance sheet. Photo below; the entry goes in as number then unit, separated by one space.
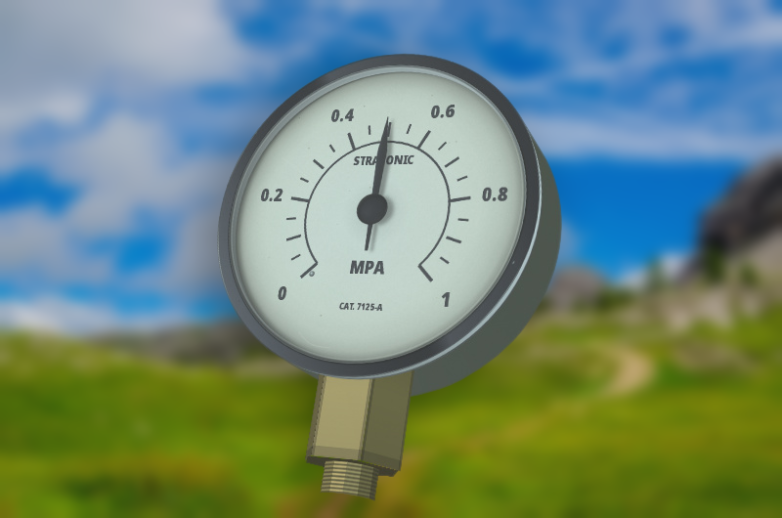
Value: 0.5 MPa
